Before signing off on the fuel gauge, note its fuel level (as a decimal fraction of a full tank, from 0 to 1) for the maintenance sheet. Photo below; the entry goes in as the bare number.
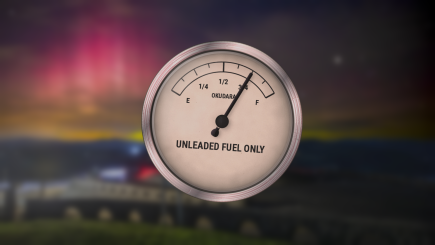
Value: 0.75
